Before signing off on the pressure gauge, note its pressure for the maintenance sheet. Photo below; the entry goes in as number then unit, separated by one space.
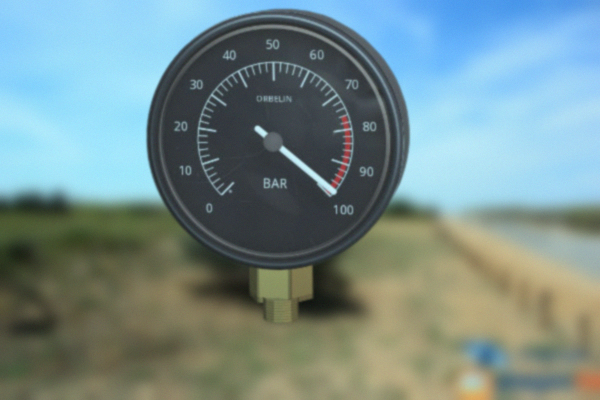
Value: 98 bar
